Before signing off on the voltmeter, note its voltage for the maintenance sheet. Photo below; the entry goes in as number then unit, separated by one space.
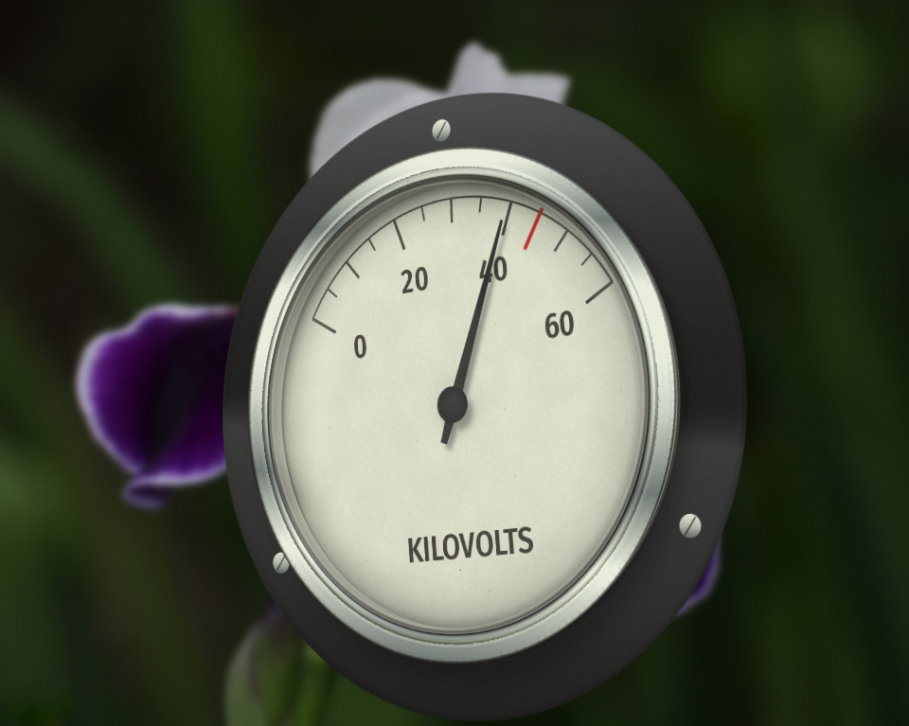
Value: 40 kV
